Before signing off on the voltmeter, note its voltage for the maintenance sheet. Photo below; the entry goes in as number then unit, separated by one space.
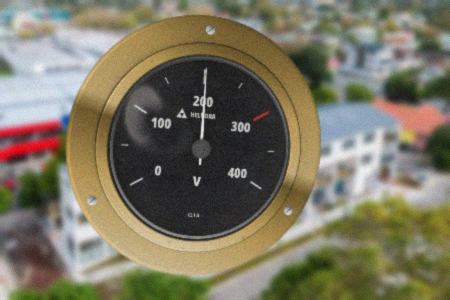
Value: 200 V
